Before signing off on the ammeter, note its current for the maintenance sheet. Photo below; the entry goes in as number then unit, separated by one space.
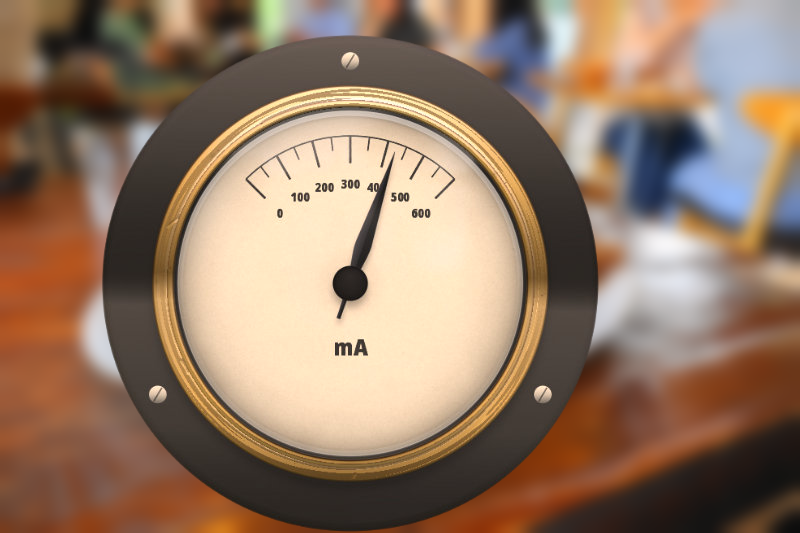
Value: 425 mA
